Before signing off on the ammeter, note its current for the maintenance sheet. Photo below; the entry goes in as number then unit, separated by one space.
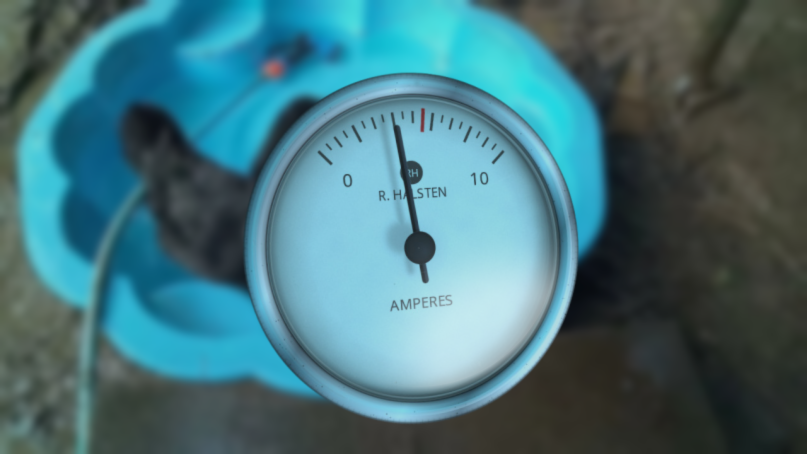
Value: 4 A
